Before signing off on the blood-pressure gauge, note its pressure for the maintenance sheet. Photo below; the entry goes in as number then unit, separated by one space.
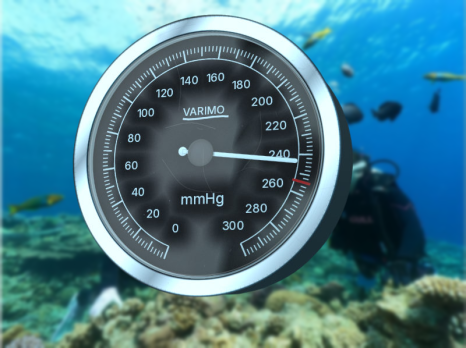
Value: 244 mmHg
